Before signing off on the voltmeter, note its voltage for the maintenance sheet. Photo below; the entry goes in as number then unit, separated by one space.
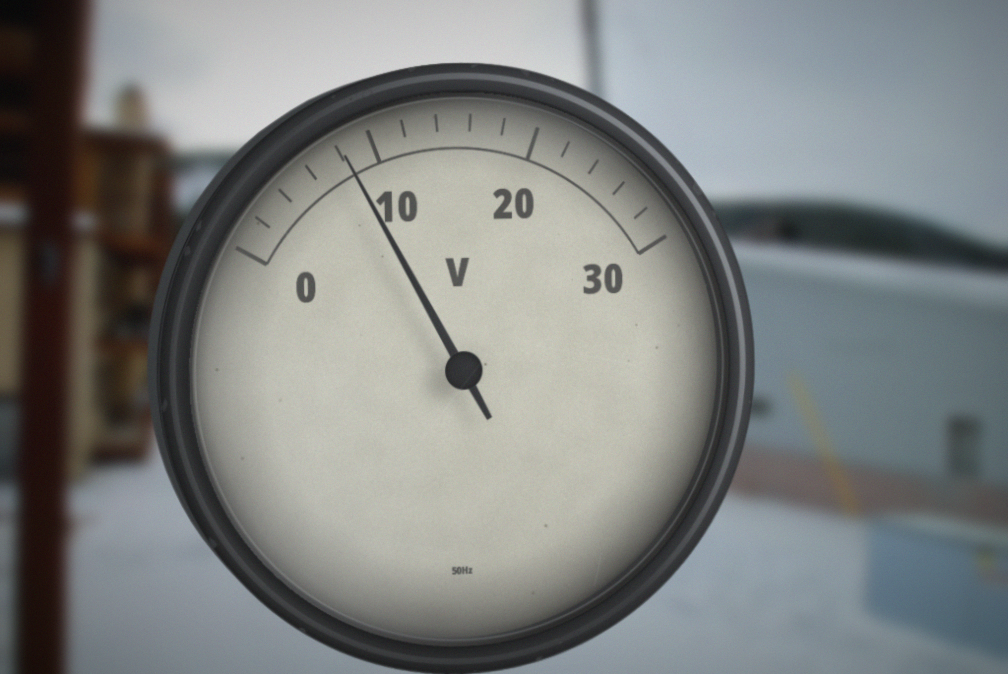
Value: 8 V
